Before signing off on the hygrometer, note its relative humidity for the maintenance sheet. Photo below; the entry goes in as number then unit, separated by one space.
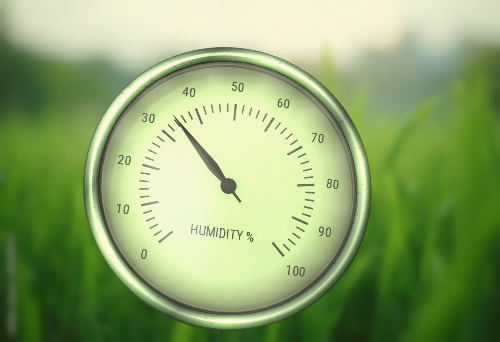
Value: 34 %
